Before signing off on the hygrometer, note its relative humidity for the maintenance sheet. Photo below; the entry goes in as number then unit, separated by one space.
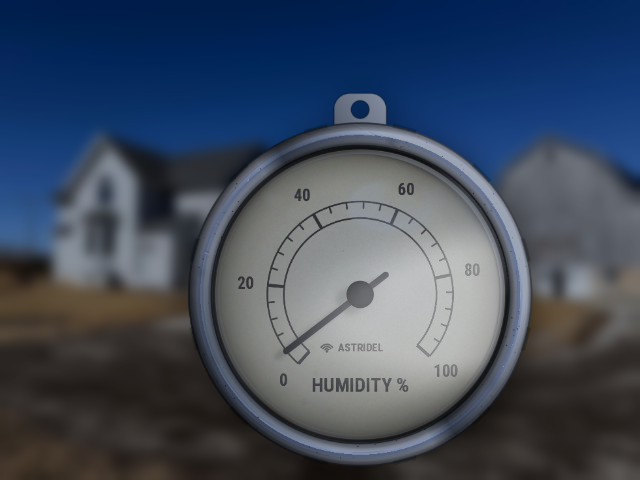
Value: 4 %
